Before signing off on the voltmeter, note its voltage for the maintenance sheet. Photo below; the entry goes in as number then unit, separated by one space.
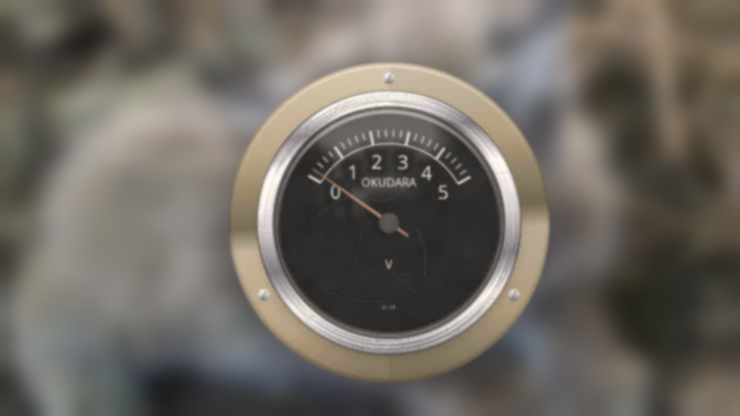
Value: 0.2 V
